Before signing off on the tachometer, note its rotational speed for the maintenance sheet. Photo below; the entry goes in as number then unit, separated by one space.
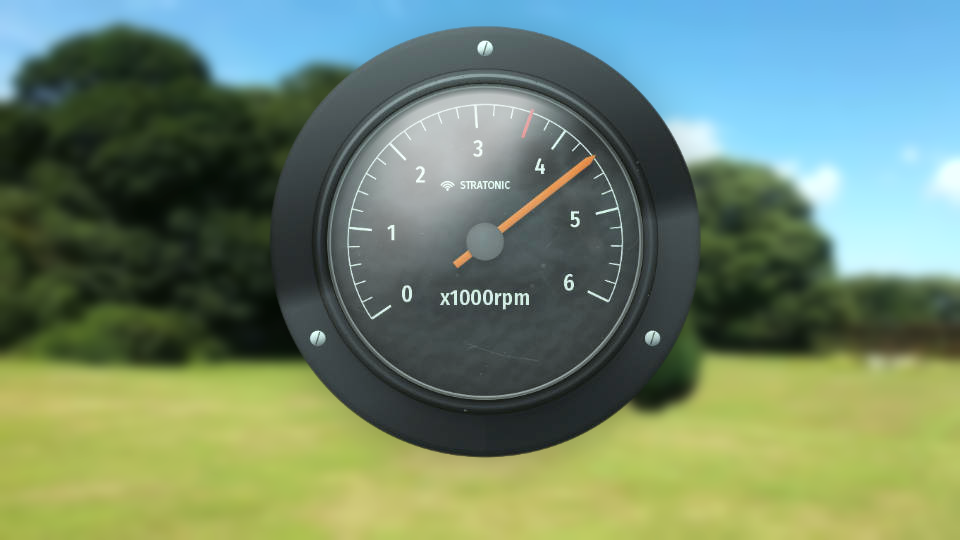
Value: 4400 rpm
